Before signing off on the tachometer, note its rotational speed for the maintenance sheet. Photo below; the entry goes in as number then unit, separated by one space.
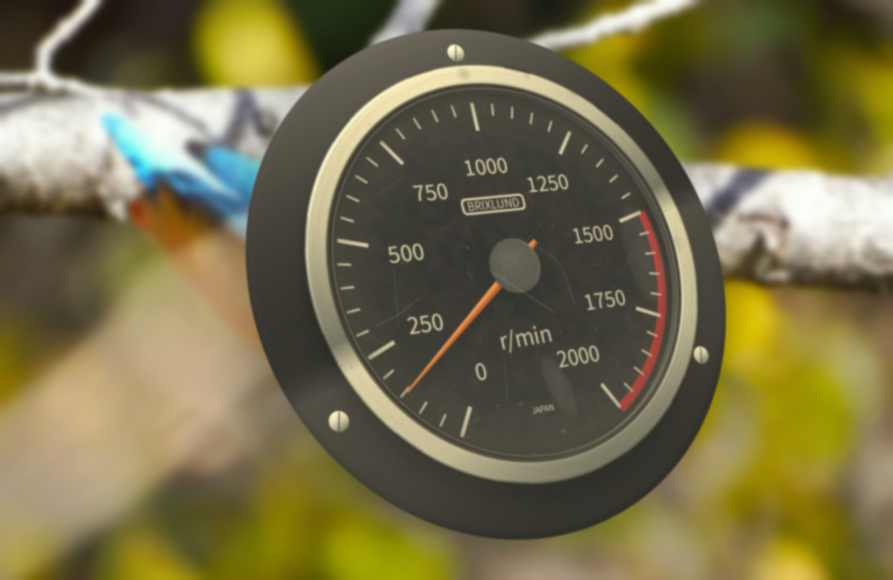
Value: 150 rpm
